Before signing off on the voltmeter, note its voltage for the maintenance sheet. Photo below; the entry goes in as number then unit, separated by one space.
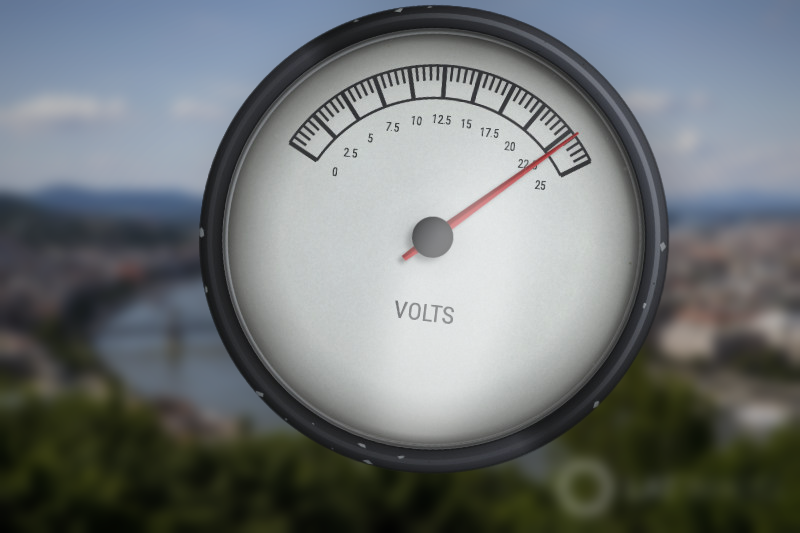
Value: 23 V
